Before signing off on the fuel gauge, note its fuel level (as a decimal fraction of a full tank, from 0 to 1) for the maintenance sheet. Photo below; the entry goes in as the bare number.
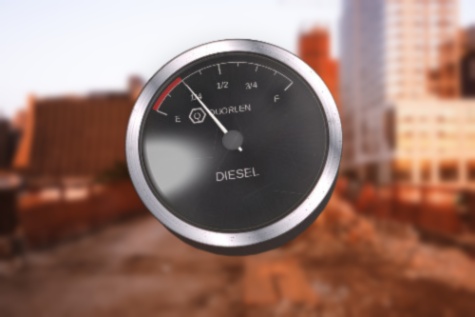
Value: 0.25
